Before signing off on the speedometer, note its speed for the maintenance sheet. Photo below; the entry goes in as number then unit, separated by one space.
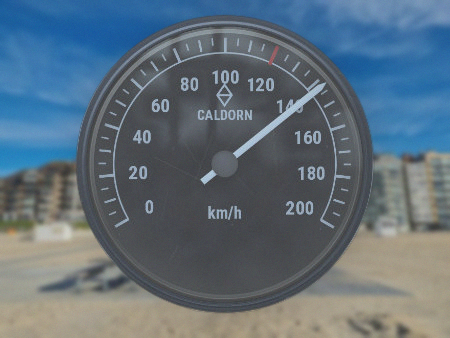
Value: 142.5 km/h
